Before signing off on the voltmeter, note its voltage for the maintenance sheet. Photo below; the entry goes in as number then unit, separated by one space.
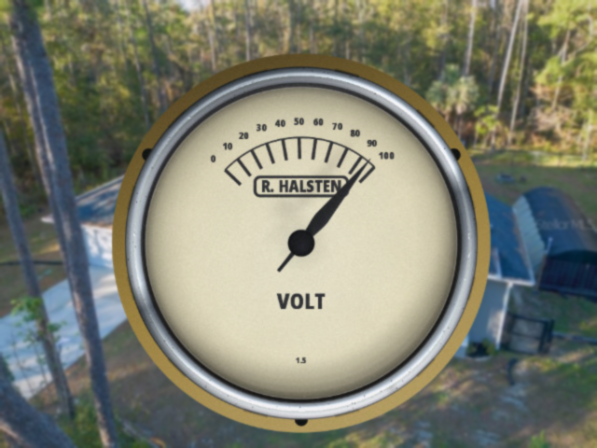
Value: 95 V
